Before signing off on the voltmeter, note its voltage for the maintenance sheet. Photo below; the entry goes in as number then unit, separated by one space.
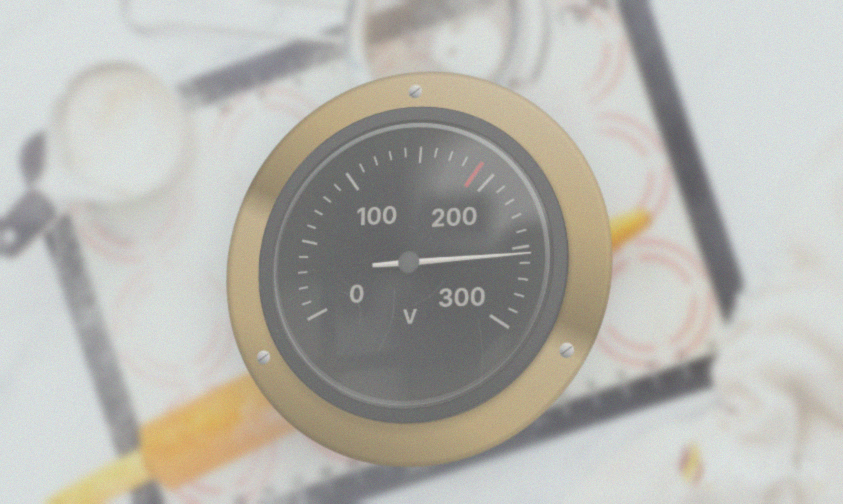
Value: 255 V
